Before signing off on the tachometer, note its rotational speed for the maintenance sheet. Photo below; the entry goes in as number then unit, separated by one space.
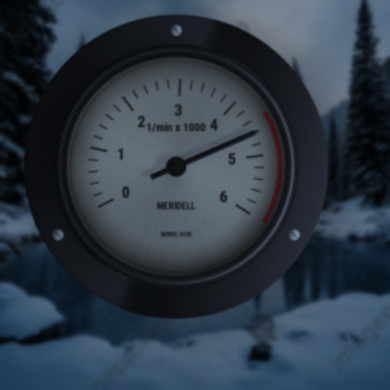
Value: 4600 rpm
